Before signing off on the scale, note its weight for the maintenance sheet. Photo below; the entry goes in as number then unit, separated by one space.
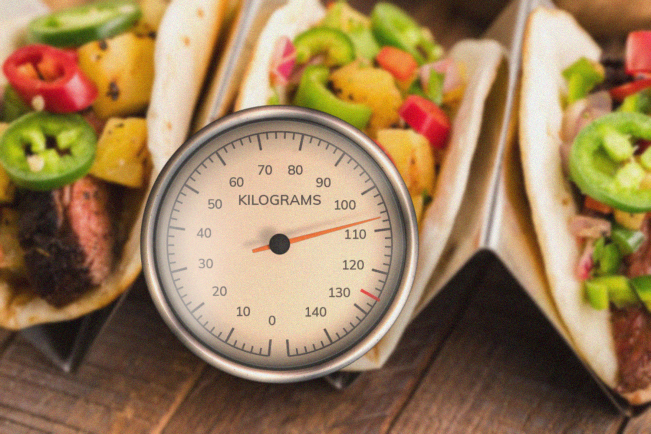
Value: 107 kg
